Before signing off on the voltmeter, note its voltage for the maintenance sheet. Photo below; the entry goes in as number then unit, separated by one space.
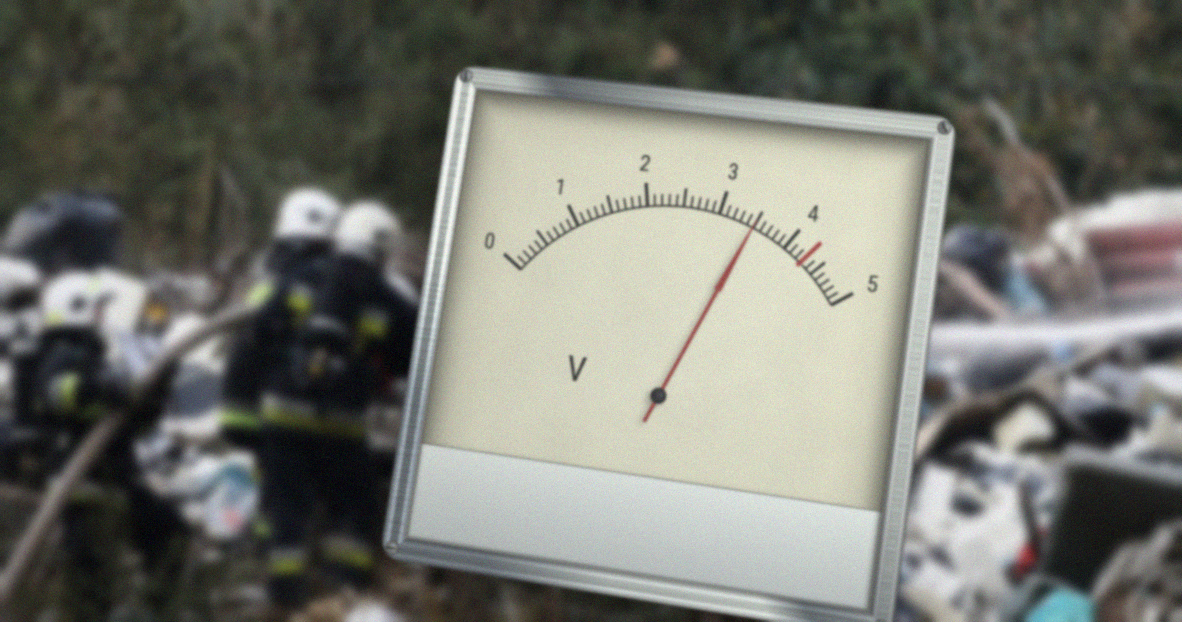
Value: 3.5 V
